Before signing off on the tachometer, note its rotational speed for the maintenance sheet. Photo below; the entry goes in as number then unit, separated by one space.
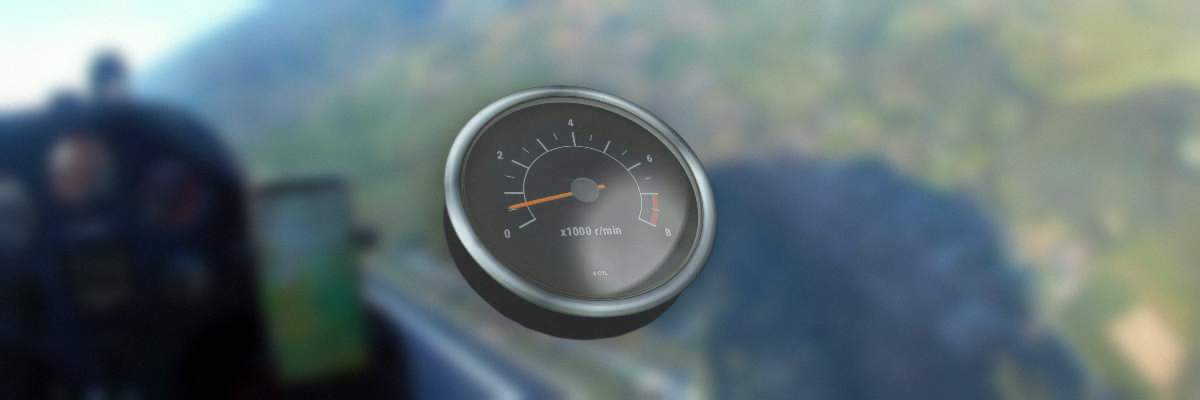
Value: 500 rpm
